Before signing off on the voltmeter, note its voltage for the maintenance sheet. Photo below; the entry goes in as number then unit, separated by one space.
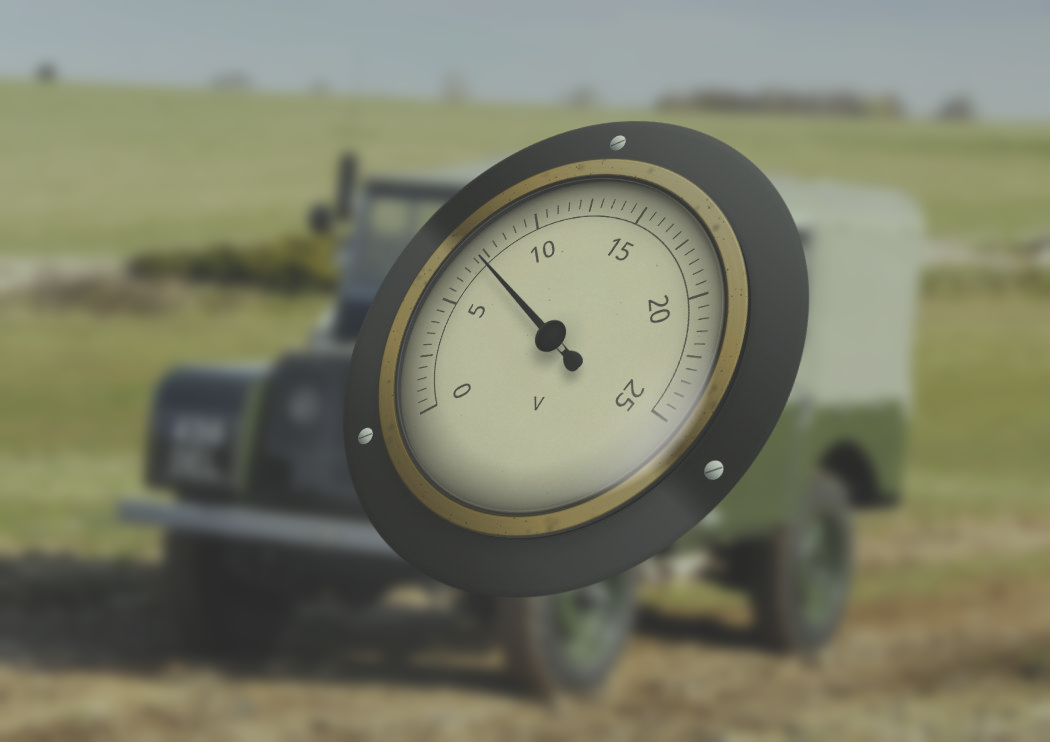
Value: 7.25 V
